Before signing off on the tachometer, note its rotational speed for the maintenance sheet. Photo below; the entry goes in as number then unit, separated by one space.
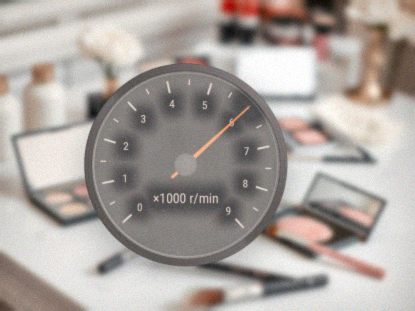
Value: 6000 rpm
